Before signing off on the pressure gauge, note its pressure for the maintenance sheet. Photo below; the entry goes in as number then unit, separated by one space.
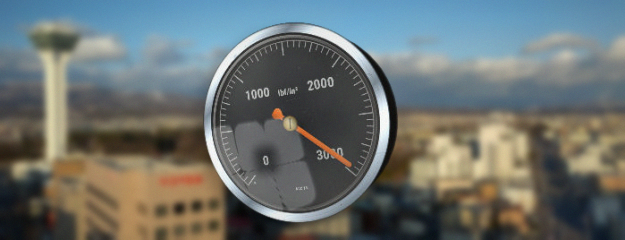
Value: 2950 psi
